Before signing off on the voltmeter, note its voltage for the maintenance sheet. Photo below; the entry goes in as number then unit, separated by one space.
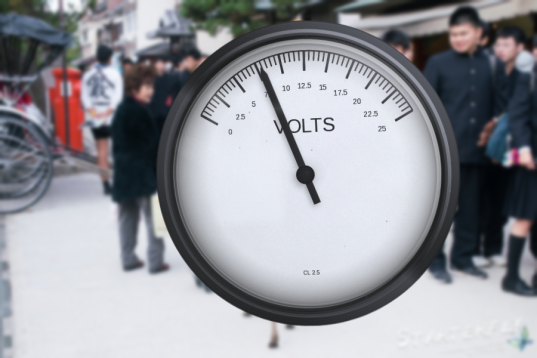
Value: 8 V
